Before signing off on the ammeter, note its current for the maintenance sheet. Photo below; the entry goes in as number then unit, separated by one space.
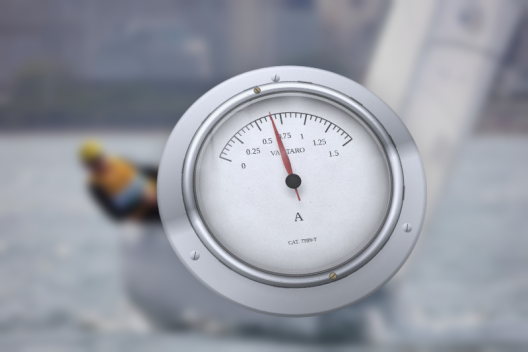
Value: 0.65 A
